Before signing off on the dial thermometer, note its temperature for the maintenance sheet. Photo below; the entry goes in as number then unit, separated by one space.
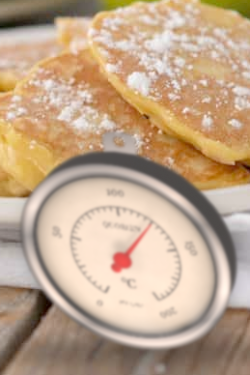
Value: 125 °C
